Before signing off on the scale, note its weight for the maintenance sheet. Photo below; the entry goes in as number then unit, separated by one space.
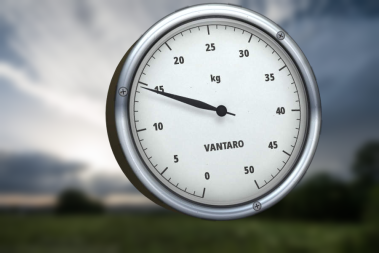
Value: 14.5 kg
